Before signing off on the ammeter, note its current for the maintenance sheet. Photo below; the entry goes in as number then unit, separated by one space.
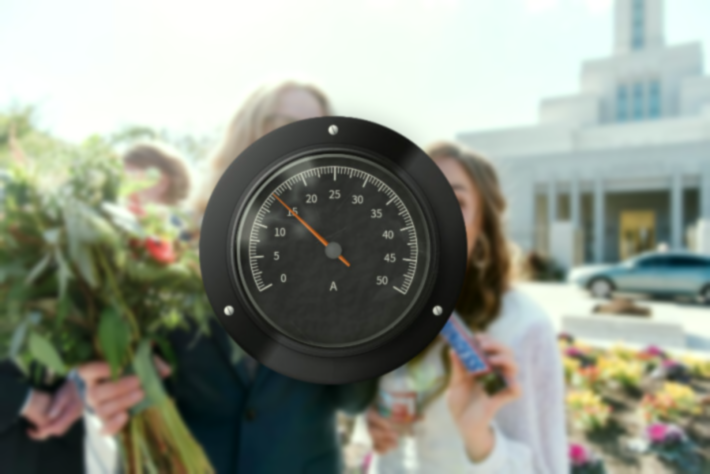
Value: 15 A
